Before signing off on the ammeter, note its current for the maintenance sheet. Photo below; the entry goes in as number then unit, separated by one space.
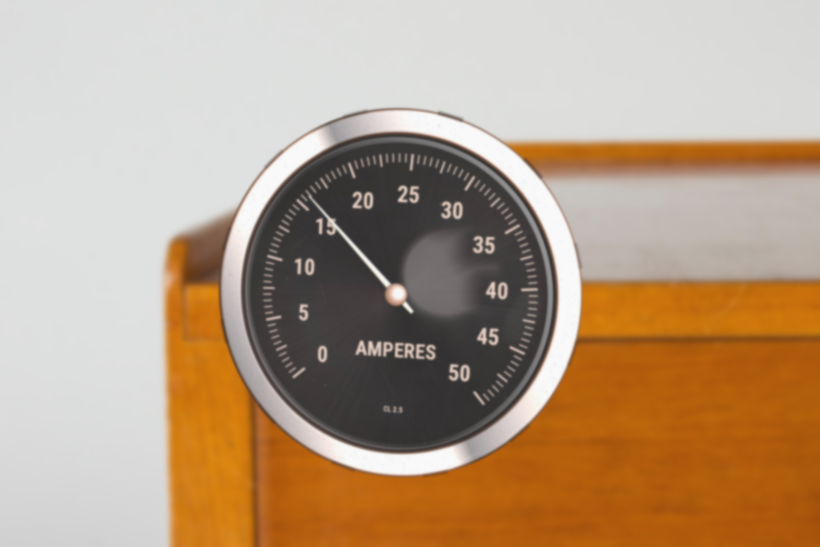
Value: 16 A
